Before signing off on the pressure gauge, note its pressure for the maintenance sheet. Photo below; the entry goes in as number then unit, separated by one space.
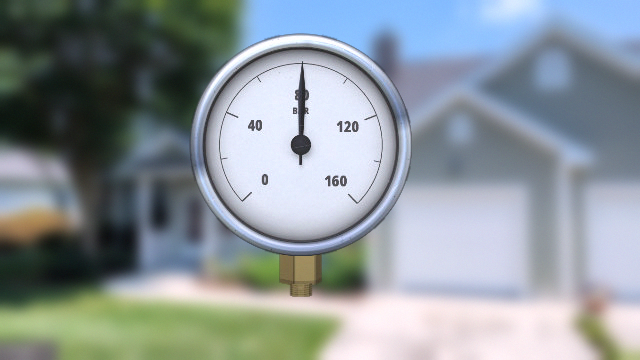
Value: 80 bar
